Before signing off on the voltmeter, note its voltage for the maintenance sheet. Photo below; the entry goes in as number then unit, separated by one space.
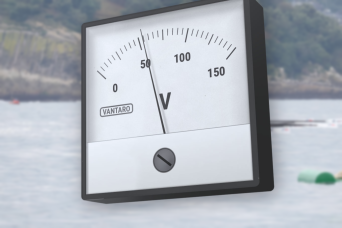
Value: 55 V
